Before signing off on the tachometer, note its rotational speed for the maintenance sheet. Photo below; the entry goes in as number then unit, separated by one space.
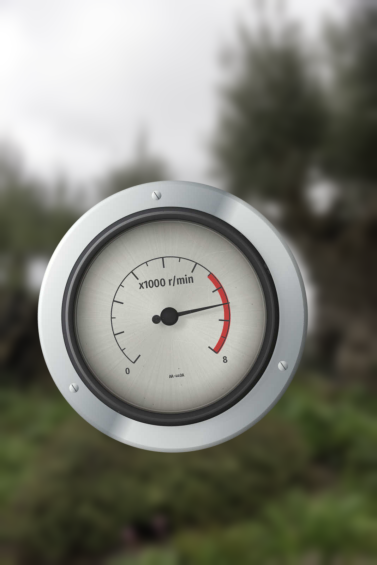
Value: 6500 rpm
